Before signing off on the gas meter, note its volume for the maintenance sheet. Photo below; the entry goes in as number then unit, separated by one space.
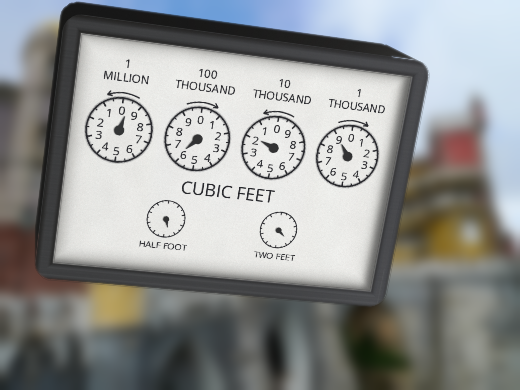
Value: 961900 ft³
